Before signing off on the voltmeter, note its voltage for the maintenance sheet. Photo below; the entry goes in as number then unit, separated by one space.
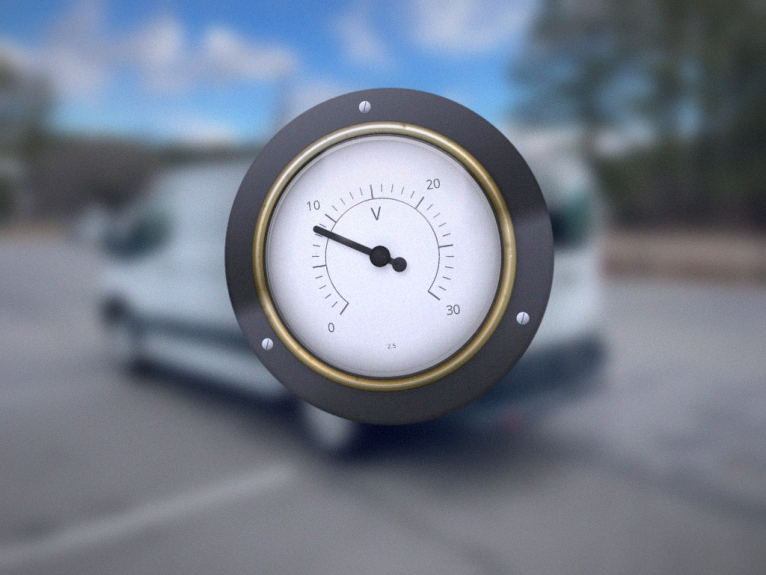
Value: 8.5 V
